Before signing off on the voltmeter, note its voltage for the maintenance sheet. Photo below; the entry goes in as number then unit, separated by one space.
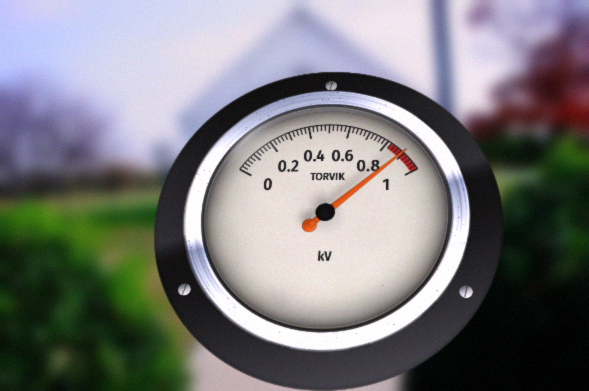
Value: 0.9 kV
